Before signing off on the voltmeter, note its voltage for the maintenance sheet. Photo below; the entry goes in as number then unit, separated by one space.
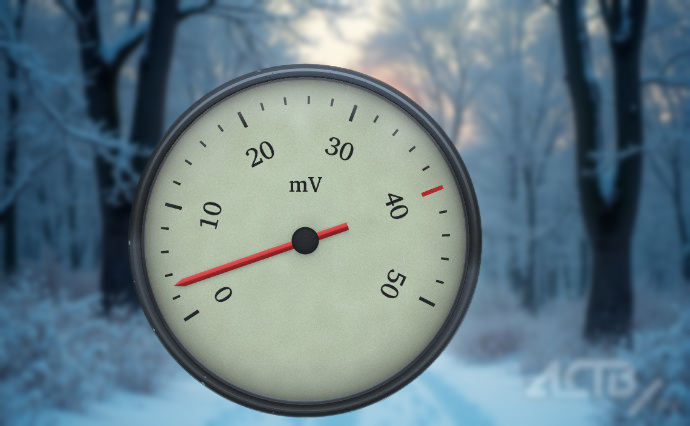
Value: 3 mV
